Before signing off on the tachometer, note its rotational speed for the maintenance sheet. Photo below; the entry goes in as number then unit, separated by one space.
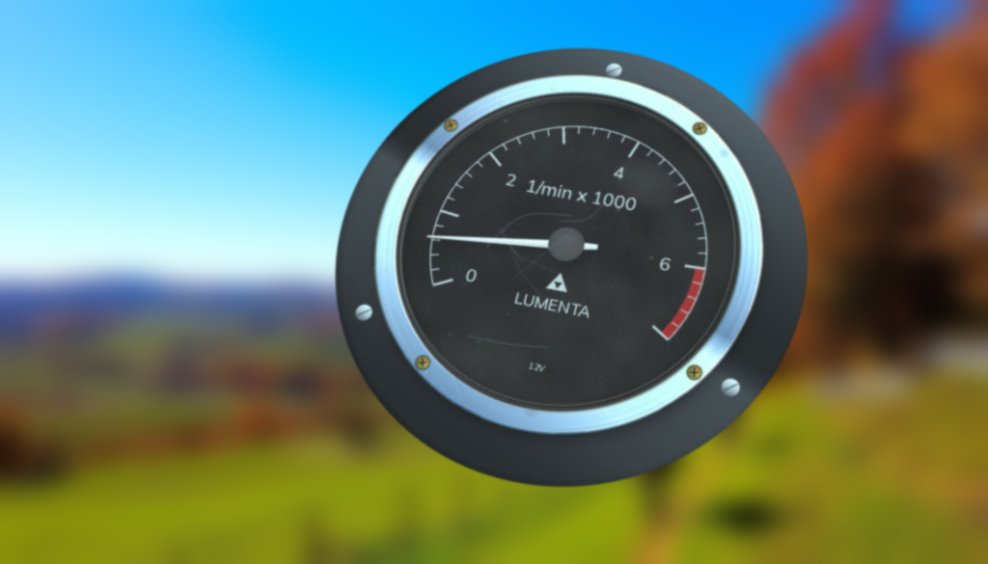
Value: 600 rpm
